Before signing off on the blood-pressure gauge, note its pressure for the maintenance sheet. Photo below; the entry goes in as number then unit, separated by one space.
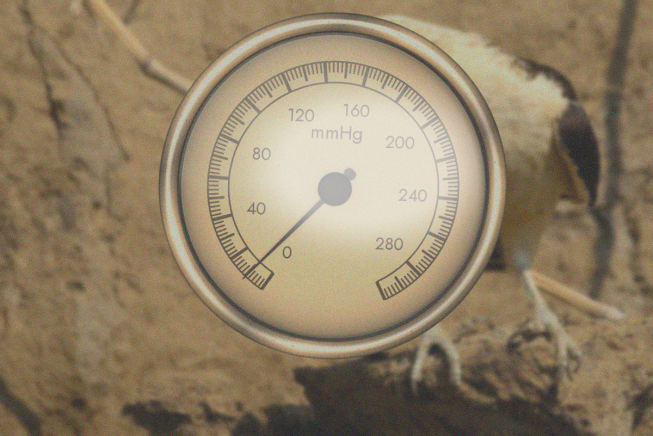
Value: 10 mmHg
